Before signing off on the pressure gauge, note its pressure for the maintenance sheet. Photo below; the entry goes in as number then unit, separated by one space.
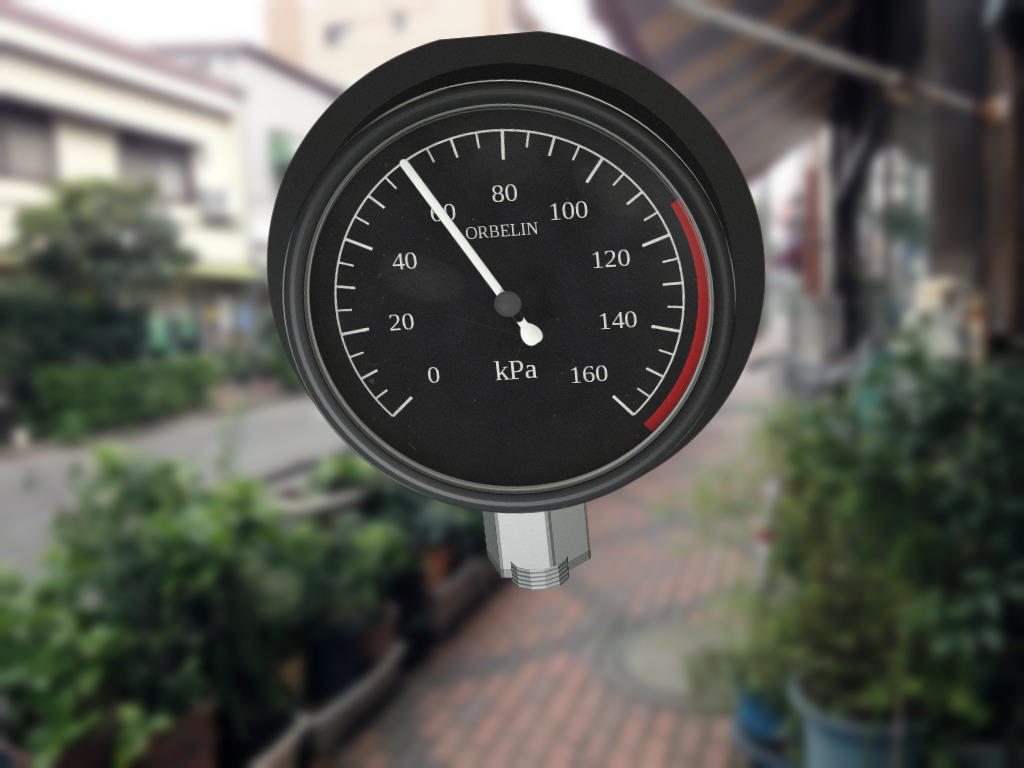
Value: 60 kPa
